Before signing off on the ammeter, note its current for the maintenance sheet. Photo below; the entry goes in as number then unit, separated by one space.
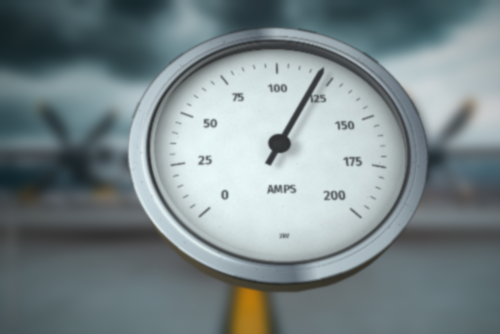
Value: 120 A
